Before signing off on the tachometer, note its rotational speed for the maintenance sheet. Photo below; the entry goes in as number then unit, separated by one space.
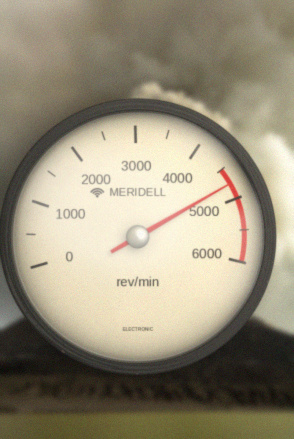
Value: 4750 rpm
